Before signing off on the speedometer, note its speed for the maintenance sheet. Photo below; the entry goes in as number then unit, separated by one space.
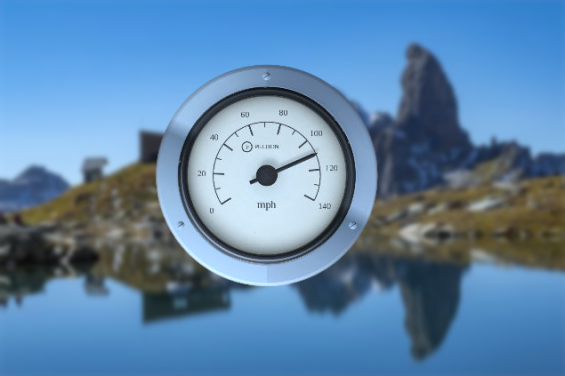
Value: 110 mph
